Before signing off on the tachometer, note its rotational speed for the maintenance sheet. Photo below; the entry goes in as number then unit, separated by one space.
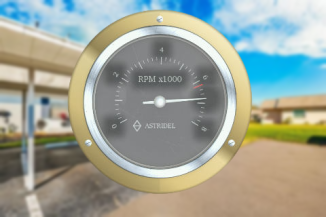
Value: 6800 rpm
